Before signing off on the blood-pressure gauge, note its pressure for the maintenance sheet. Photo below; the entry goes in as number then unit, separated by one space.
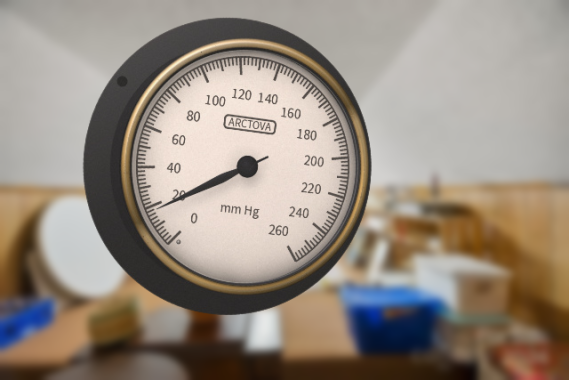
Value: 18 mmHg
